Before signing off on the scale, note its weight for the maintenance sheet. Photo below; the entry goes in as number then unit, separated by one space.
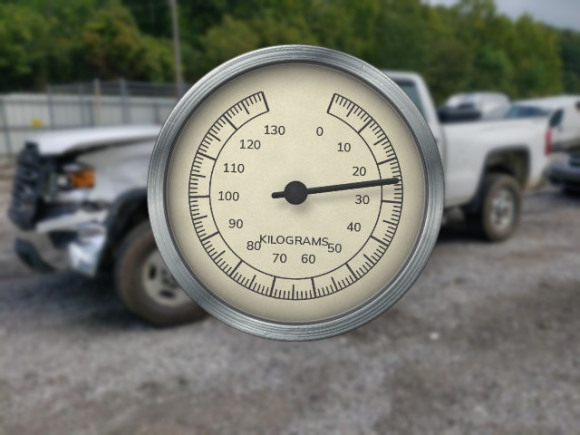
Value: 25 kg
